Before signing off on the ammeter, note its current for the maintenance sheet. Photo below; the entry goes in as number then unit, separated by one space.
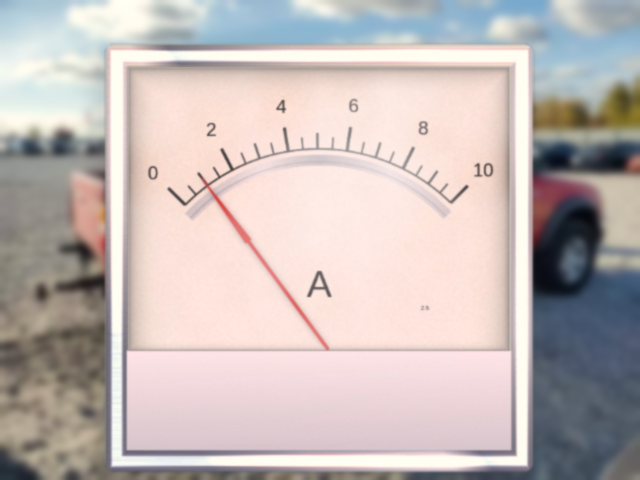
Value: 1 A
